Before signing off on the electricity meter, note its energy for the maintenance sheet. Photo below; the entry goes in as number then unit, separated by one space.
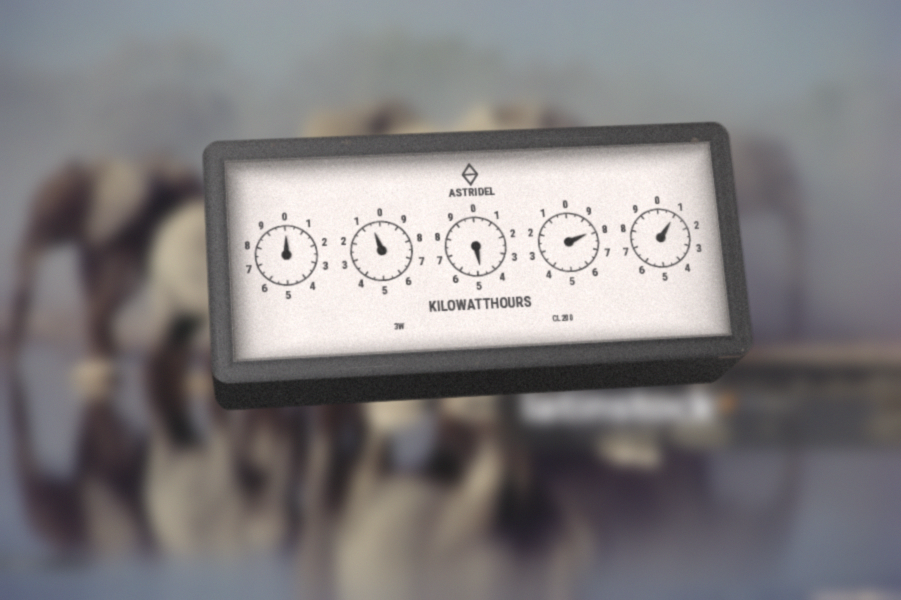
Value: 481 kWh
